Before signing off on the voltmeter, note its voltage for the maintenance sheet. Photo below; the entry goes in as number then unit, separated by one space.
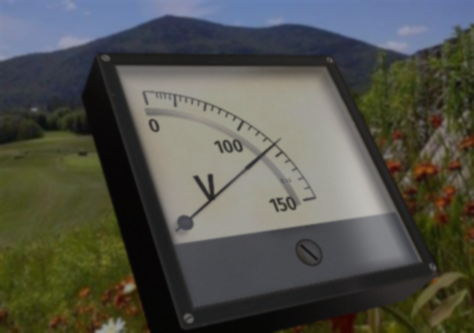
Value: 120 V
